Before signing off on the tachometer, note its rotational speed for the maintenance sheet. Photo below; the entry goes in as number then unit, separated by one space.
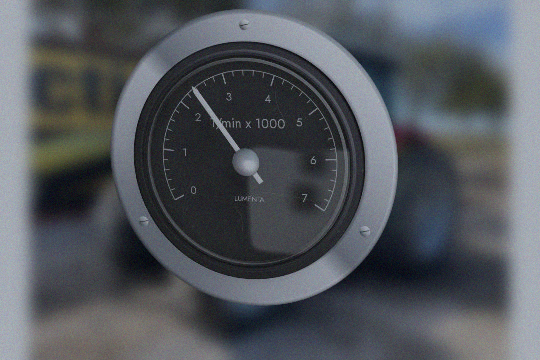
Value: 2400 rpm
